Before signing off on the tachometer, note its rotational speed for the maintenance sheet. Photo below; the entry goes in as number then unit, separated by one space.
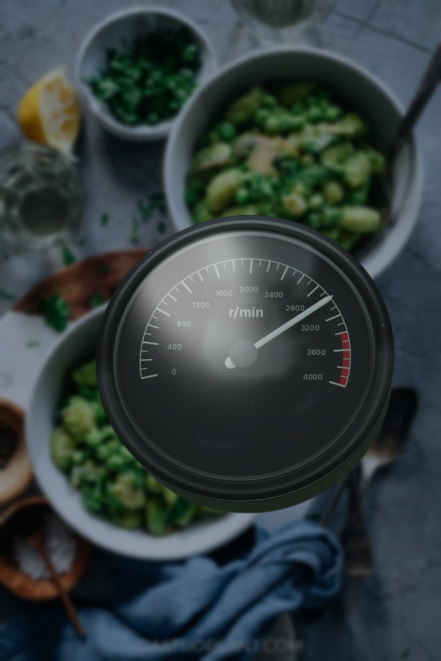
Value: 3000 rpm
